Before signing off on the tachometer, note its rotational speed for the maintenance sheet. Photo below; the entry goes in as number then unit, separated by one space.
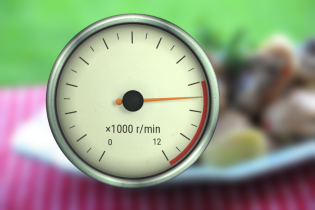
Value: 9500 rpm
